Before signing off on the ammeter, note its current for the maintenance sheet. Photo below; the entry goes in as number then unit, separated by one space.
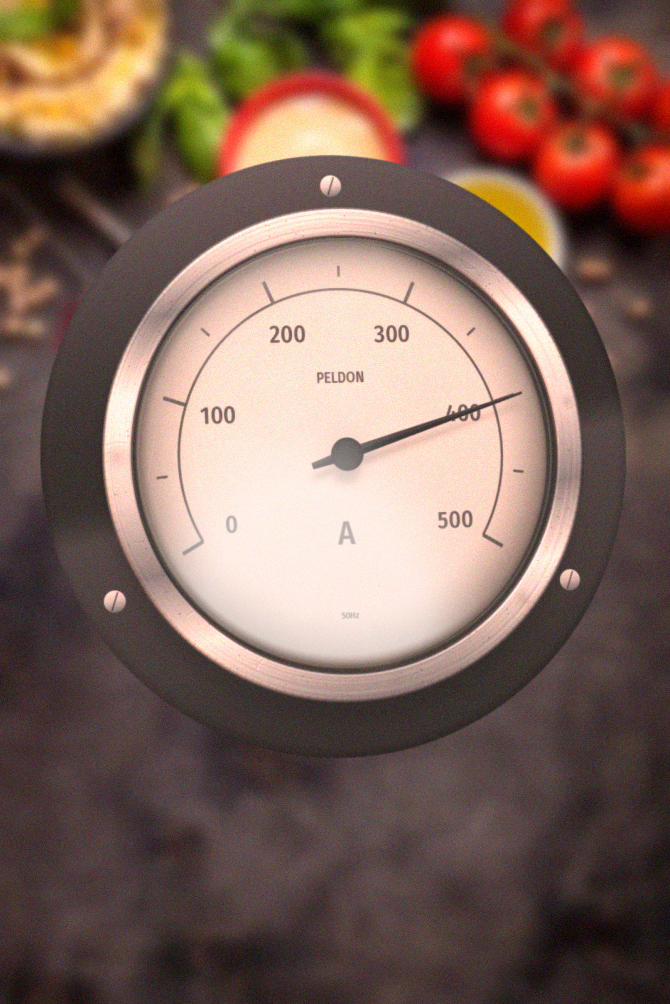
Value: 400 A
